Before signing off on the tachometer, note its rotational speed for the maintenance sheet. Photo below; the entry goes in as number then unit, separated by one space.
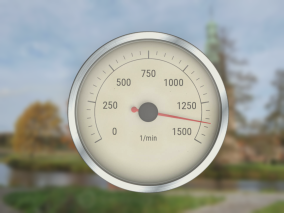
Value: 1375 rpm
